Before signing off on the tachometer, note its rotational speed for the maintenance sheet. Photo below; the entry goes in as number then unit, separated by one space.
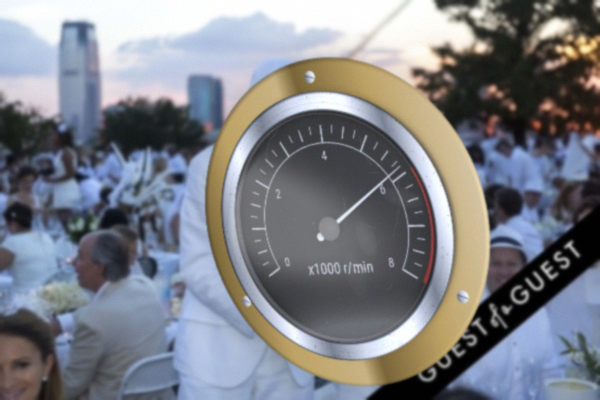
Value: 5875 rpm
